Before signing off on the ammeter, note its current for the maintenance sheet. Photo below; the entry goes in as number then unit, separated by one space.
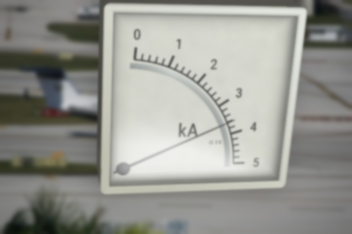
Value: 3.6 kA
